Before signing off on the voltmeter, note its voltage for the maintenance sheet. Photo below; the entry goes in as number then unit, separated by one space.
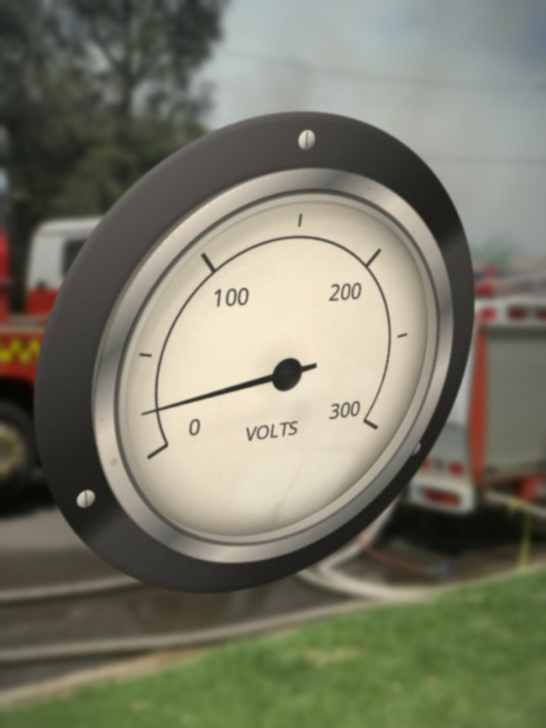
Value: 25 V
